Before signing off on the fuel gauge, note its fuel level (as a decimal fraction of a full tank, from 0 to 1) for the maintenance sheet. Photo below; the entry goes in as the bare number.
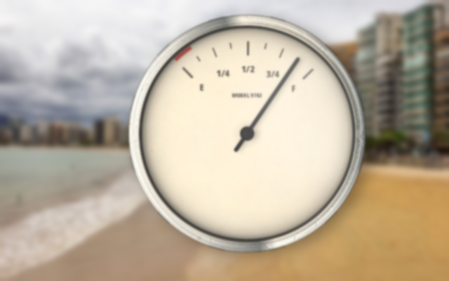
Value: 0.875
